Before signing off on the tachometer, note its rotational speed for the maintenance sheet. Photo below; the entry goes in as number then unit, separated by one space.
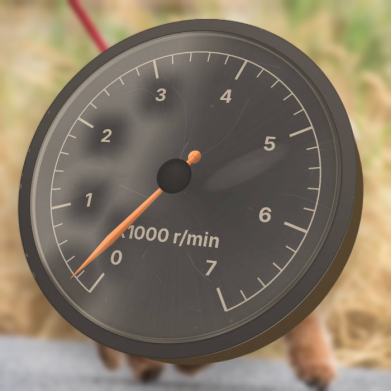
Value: 200 rpm
